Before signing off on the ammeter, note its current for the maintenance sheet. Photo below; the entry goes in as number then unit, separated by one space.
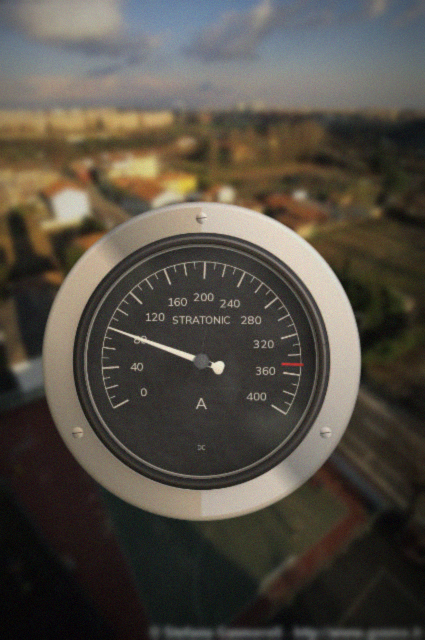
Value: 80 A
